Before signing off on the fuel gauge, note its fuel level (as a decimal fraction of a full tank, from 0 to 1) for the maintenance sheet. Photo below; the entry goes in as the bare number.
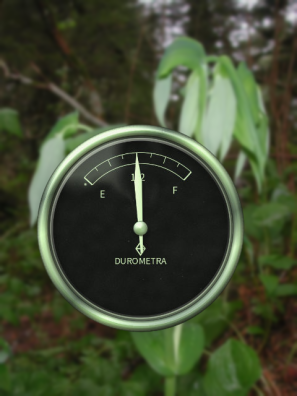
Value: 0.5
